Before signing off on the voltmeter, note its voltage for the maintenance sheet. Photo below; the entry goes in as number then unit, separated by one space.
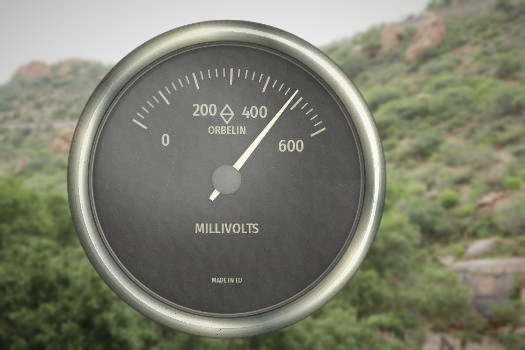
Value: 480 mV
